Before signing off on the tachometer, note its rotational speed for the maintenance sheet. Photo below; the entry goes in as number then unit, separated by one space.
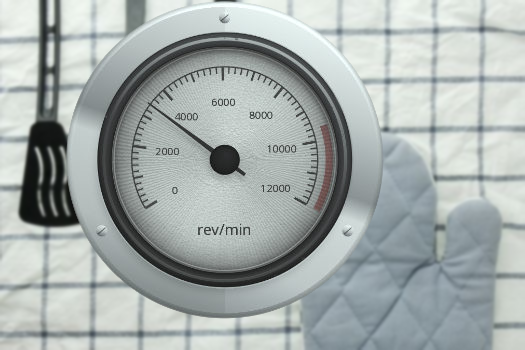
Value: 3400 rpm
